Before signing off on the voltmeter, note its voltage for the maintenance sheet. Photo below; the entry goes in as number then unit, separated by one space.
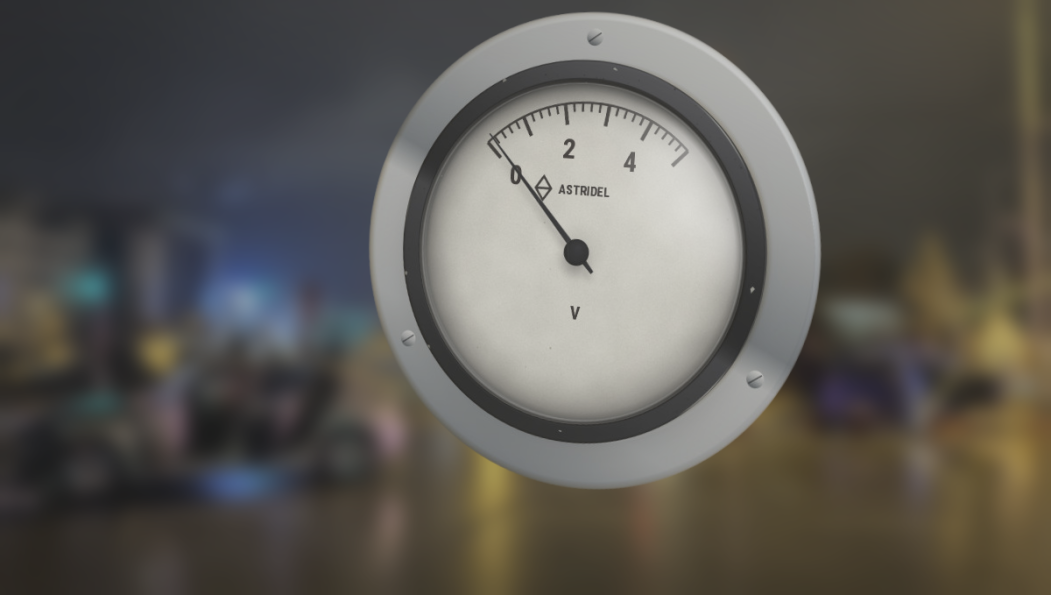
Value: 0.2 V
